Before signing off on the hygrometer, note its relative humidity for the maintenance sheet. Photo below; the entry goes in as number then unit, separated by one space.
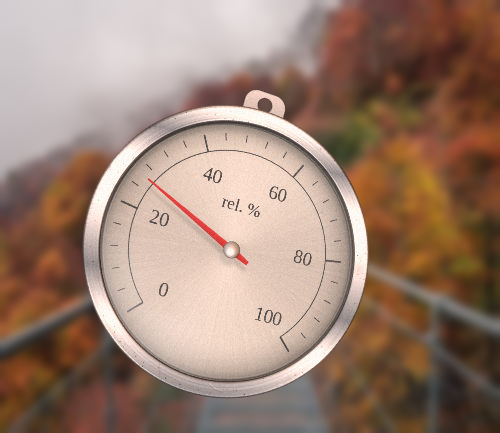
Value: 26 %
